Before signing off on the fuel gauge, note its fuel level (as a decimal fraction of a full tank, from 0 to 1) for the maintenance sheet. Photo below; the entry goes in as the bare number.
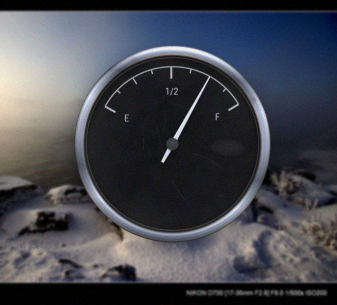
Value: 0.75
